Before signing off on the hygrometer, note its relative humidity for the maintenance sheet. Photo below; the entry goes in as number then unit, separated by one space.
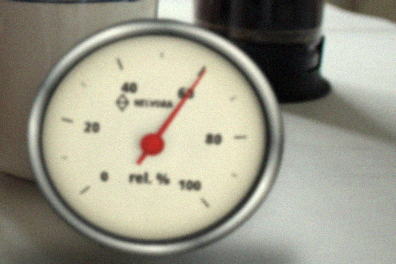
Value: 60 %
